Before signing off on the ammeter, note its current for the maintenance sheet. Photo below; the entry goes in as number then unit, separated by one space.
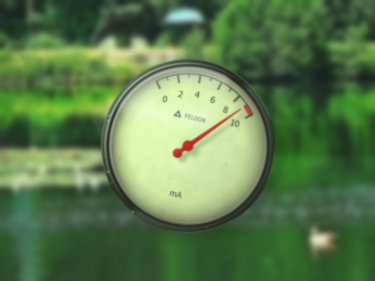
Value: 9 mA
